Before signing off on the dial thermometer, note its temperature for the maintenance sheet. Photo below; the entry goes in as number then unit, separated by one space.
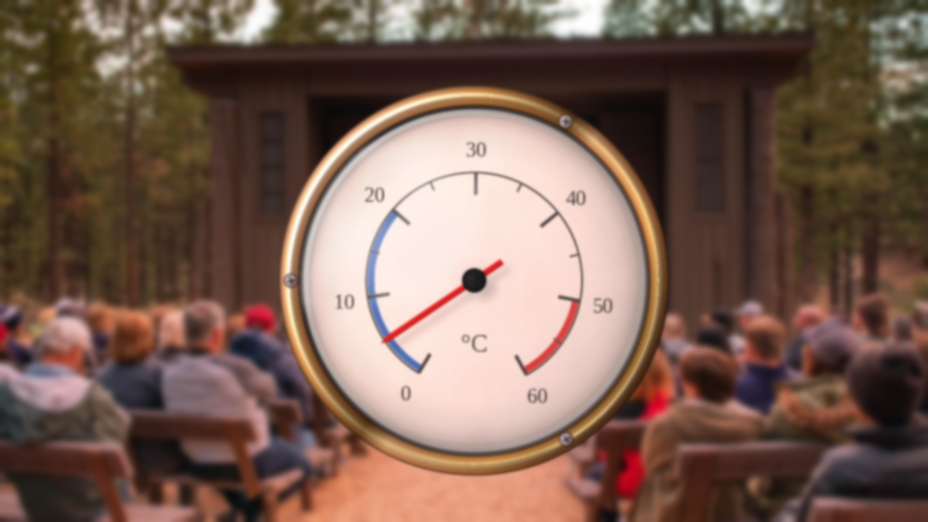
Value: 5 °C
